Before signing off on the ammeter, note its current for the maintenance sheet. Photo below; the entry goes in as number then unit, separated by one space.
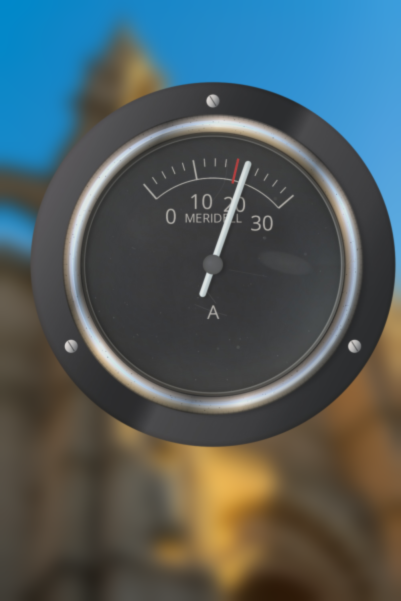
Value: 20 A
